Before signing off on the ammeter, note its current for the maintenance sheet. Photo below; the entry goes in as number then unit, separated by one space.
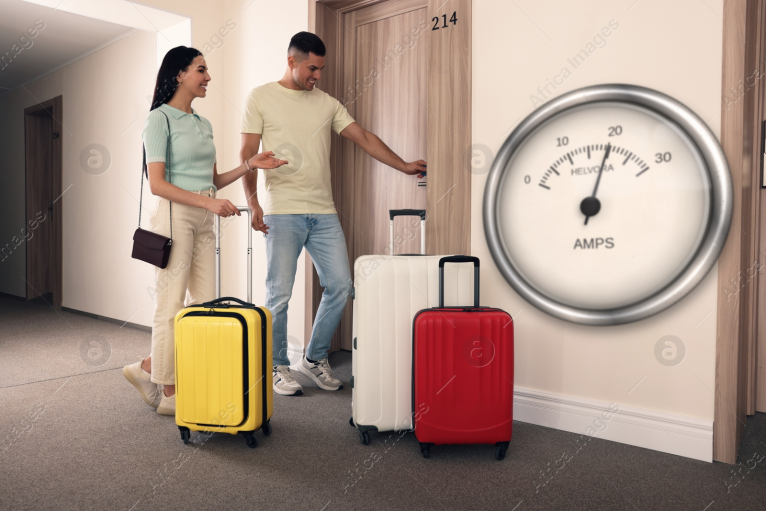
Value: 20 A
